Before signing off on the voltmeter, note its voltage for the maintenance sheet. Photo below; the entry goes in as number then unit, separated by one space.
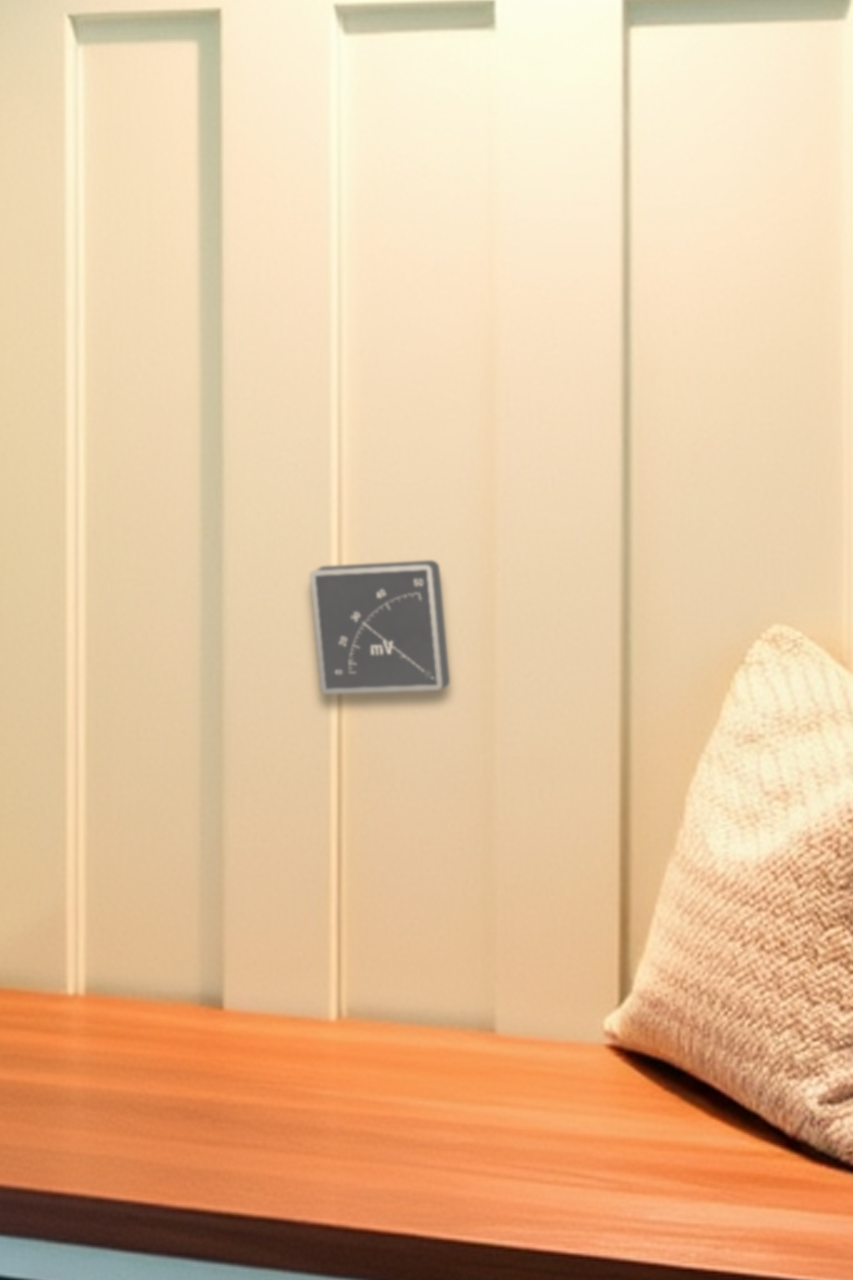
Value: 30 mV
